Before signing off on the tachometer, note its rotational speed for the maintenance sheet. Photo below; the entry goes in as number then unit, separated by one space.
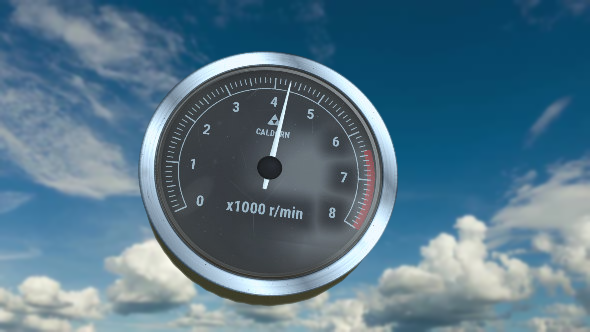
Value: 4300 rpm
